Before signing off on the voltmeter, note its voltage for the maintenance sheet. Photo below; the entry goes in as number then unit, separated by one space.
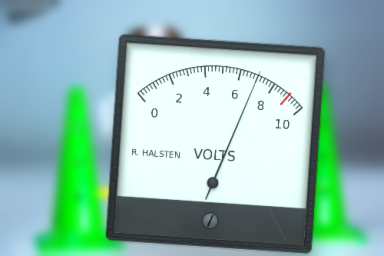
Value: 7 V
